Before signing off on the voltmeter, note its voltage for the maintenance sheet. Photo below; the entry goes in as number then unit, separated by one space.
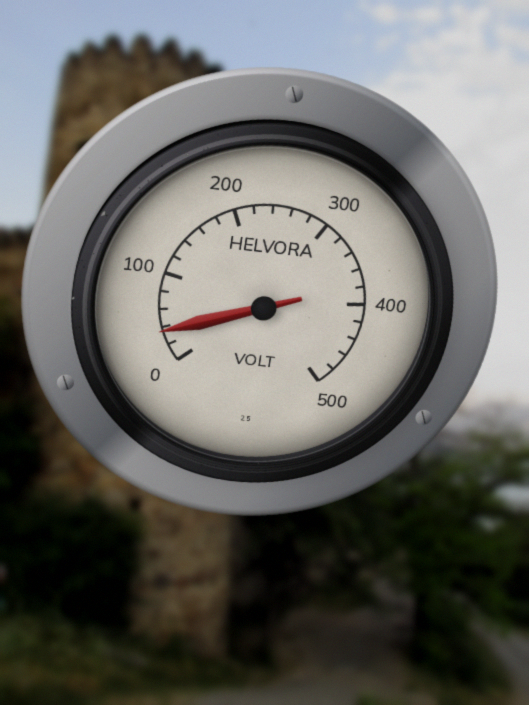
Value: 40 V
